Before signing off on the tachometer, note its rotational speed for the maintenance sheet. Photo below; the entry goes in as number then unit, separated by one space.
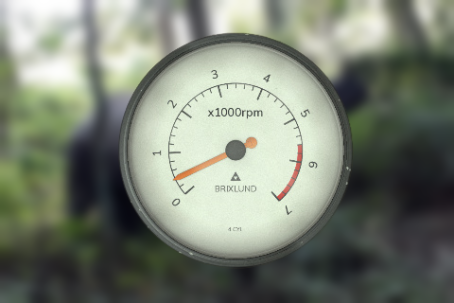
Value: 400 rpm
